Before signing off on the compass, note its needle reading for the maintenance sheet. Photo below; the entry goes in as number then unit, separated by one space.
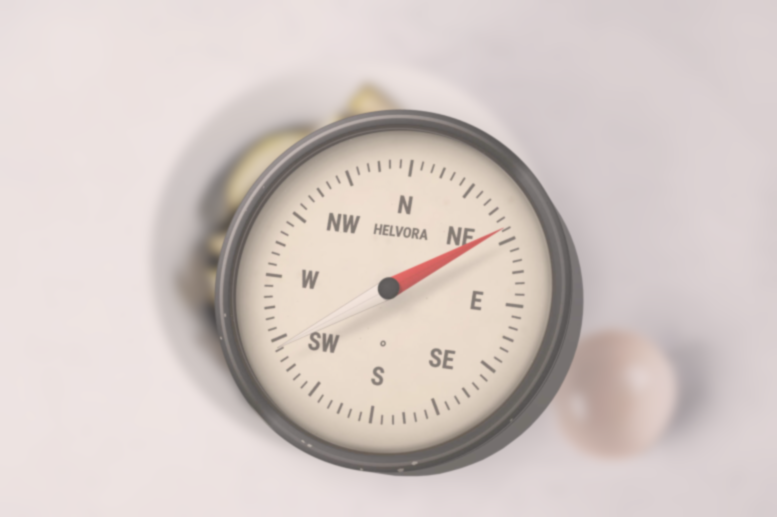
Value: 55 °
